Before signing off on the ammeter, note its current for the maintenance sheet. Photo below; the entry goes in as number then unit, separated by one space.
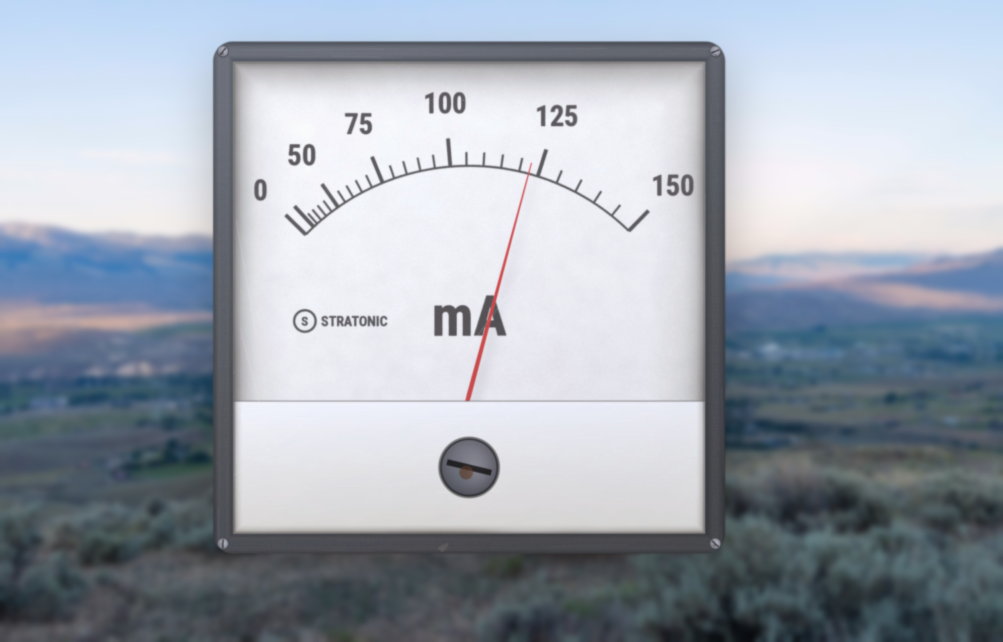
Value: 122.5 mA
